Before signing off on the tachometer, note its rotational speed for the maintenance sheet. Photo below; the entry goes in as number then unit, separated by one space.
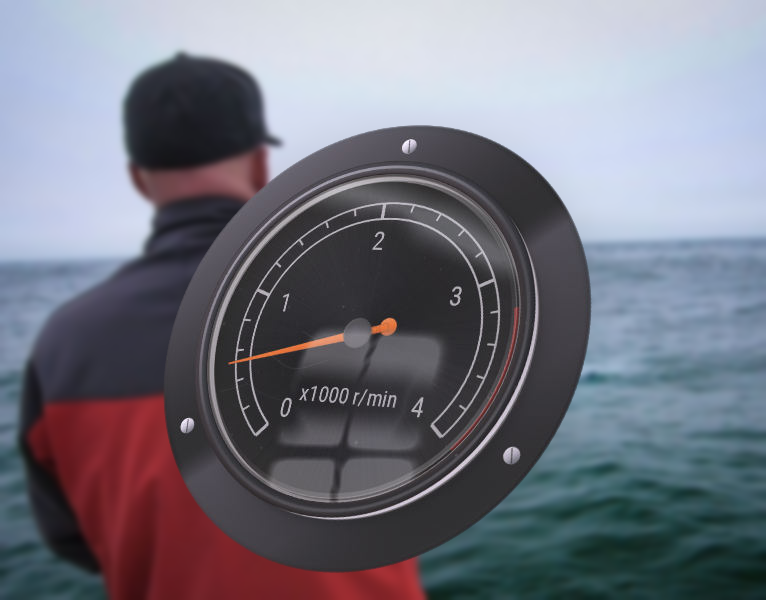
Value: 500 rpm
